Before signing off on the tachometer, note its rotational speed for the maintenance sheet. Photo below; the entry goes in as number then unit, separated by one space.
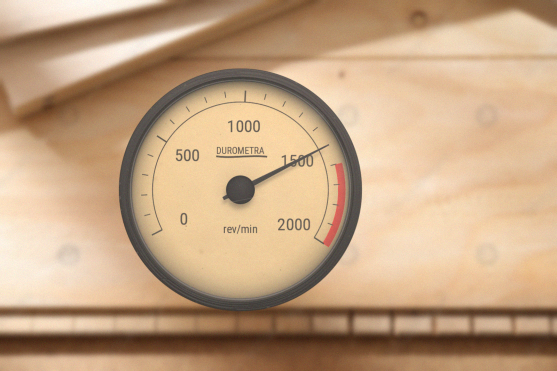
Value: 1500 rpm
